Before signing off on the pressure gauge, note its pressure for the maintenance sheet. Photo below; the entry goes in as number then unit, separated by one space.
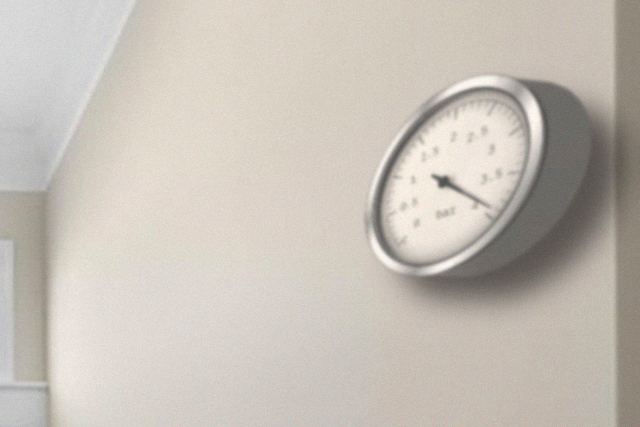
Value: 3.9 bar
